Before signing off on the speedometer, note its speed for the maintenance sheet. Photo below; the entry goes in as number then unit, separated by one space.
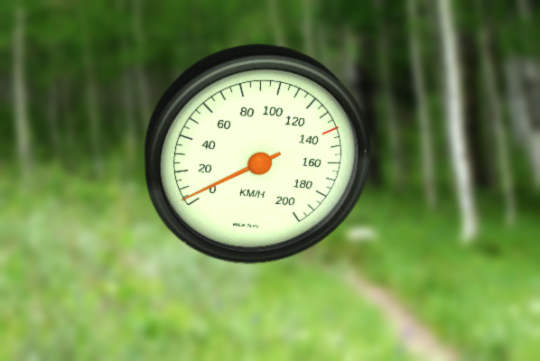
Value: 5 km/h
